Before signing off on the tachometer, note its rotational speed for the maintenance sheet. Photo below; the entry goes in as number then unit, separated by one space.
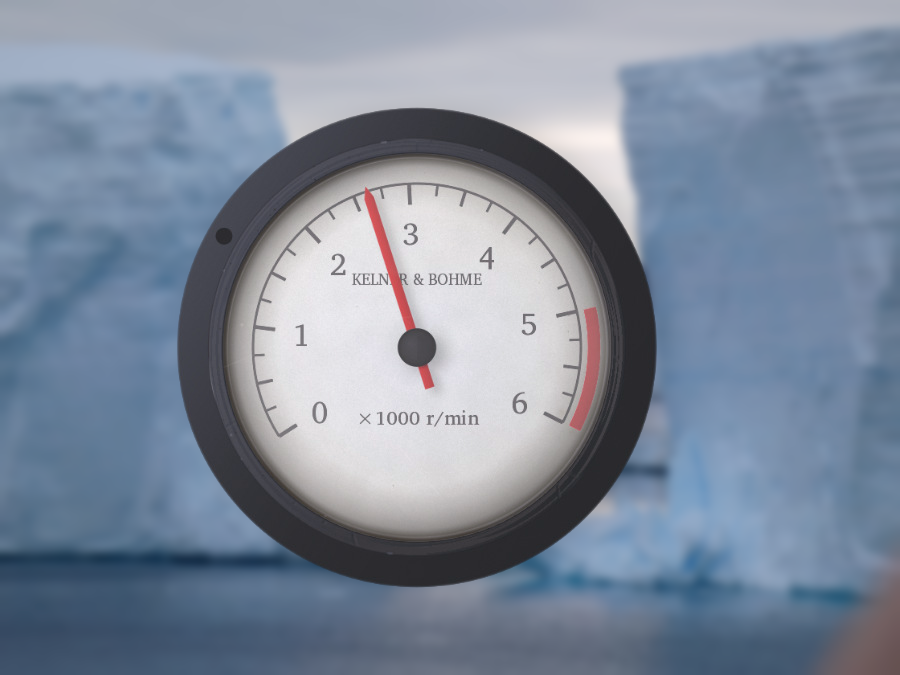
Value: 2625 rpm
